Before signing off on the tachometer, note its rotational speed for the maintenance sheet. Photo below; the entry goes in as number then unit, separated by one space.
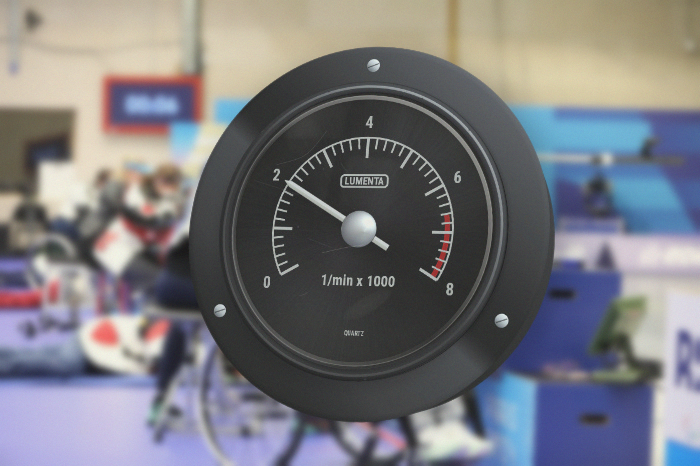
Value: 2000 rpm
